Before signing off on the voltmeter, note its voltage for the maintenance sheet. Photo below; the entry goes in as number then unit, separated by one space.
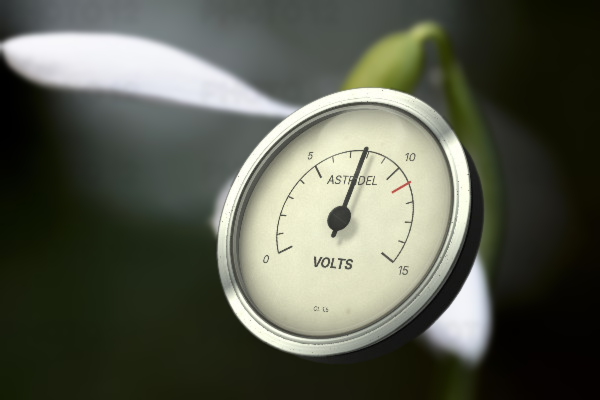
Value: 8 V
